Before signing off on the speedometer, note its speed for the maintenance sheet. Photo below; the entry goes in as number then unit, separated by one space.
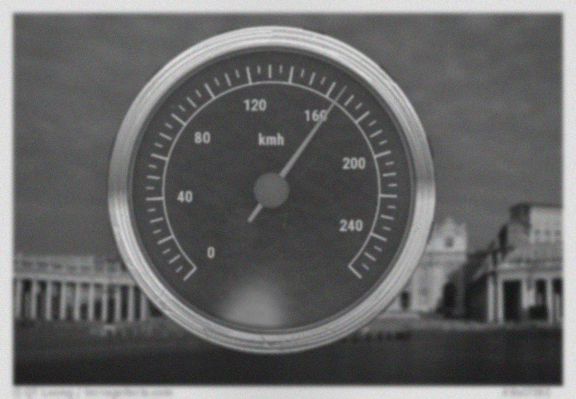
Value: 165 km/h
